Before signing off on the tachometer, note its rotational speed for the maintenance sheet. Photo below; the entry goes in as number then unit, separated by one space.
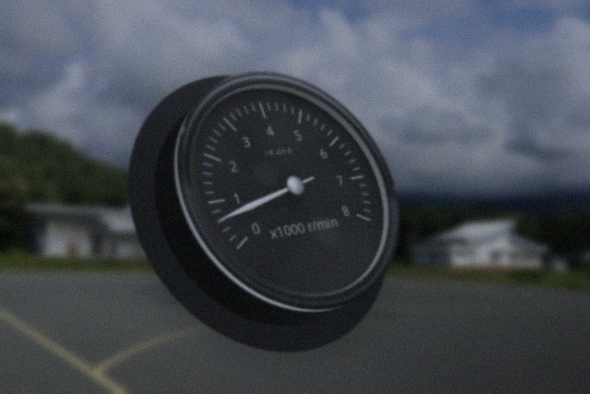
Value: 600 rpm
